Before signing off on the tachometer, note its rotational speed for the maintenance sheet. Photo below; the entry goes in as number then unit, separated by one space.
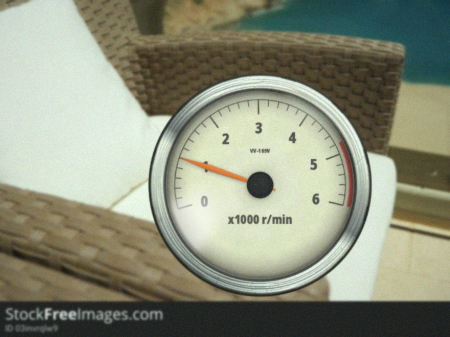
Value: 1000 rpm
